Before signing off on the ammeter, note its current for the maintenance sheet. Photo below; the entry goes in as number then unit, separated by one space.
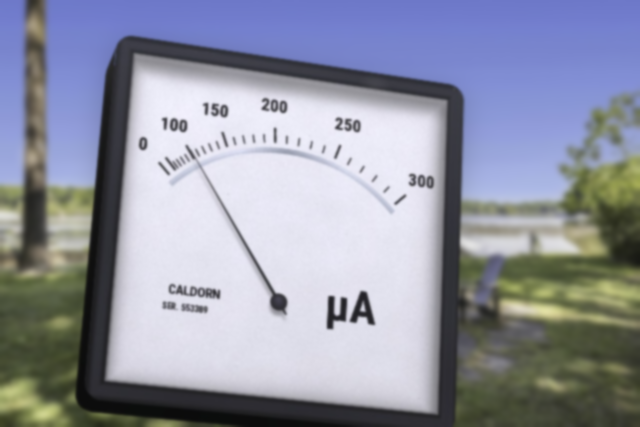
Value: 100 µA
